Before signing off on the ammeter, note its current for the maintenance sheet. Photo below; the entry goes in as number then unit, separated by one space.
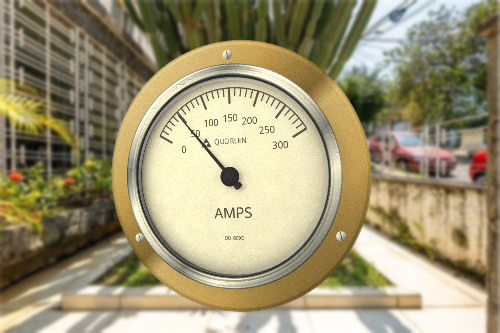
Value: 50 A
